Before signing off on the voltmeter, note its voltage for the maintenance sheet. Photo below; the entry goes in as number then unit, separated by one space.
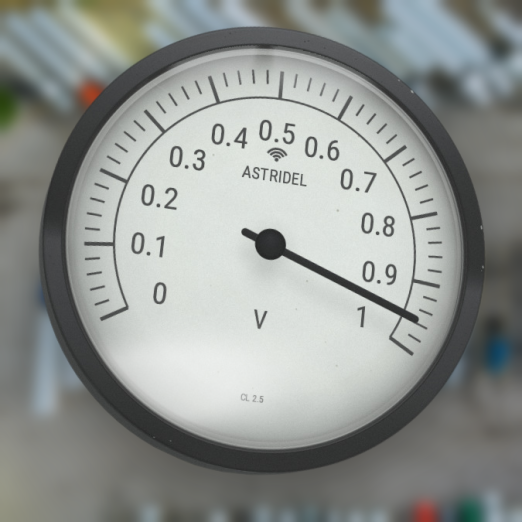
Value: 0.96 V
